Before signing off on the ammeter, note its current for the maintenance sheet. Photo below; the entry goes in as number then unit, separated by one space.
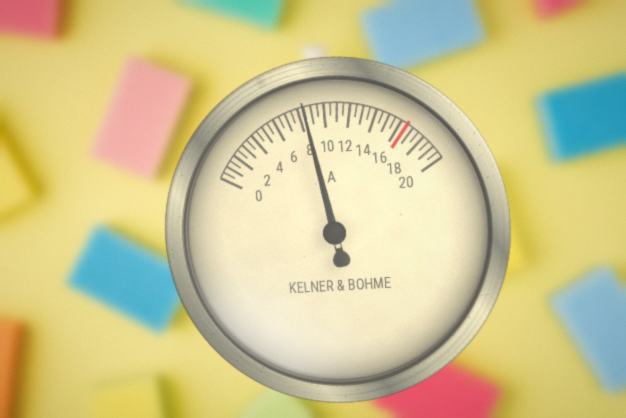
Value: 8.5 A
